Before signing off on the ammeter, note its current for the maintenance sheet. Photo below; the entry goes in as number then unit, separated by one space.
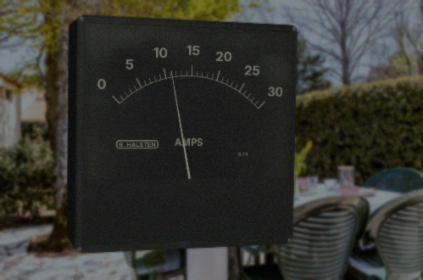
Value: 11 A
